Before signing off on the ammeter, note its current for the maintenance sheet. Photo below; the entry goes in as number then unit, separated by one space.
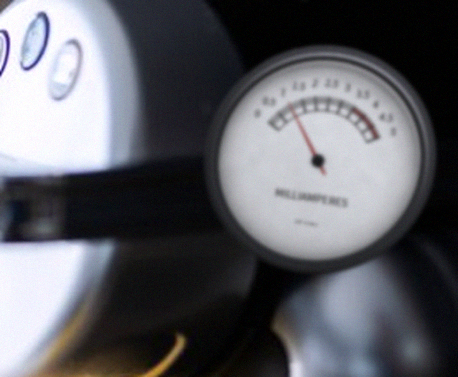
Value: 1 mA
